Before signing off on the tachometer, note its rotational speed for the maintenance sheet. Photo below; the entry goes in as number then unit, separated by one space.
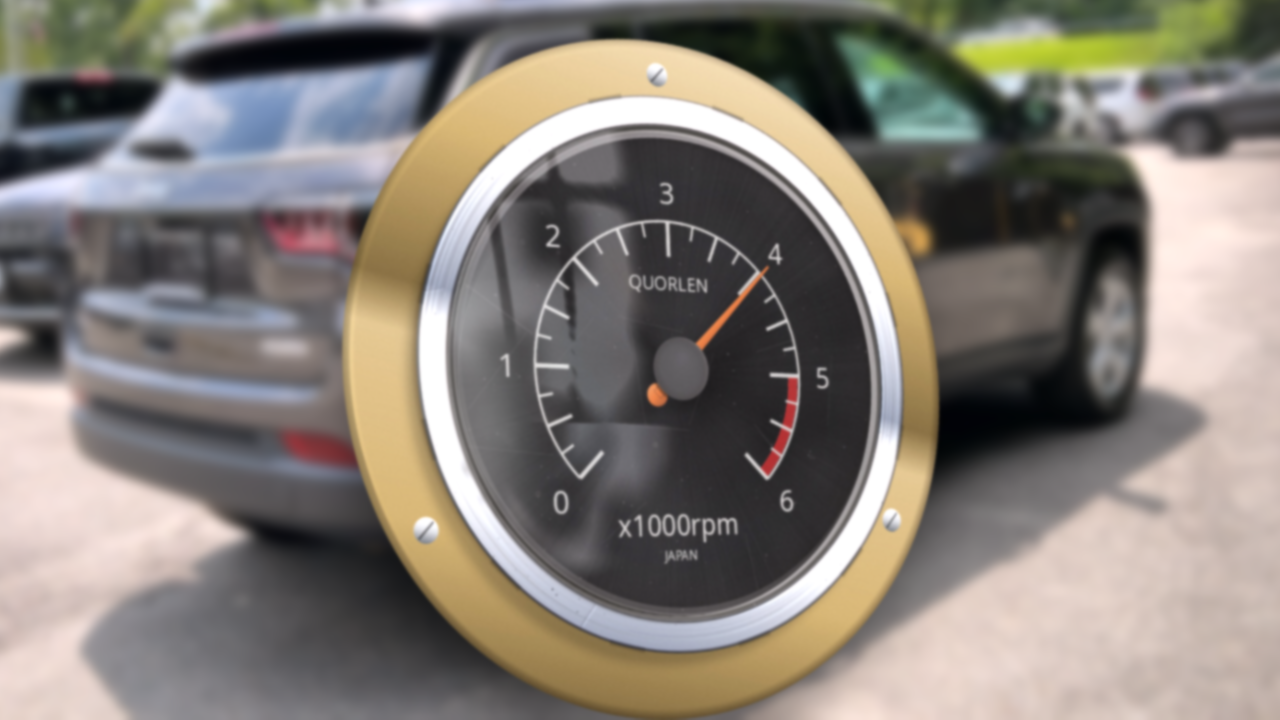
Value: 4000 rpm
